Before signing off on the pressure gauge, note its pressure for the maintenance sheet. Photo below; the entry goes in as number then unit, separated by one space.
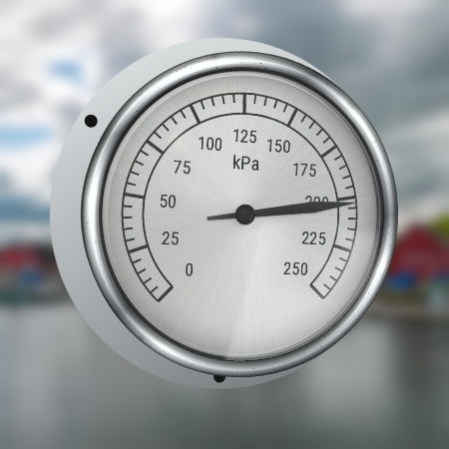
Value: 202.5 kPa
